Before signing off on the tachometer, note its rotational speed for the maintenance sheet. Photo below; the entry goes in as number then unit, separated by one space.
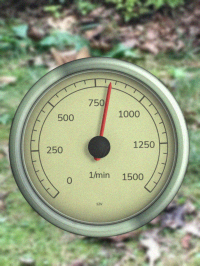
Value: 825 rpm
